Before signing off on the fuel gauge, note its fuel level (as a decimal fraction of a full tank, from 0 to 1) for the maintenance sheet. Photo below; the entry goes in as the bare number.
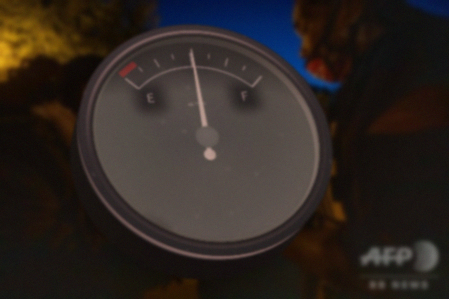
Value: 0.5
